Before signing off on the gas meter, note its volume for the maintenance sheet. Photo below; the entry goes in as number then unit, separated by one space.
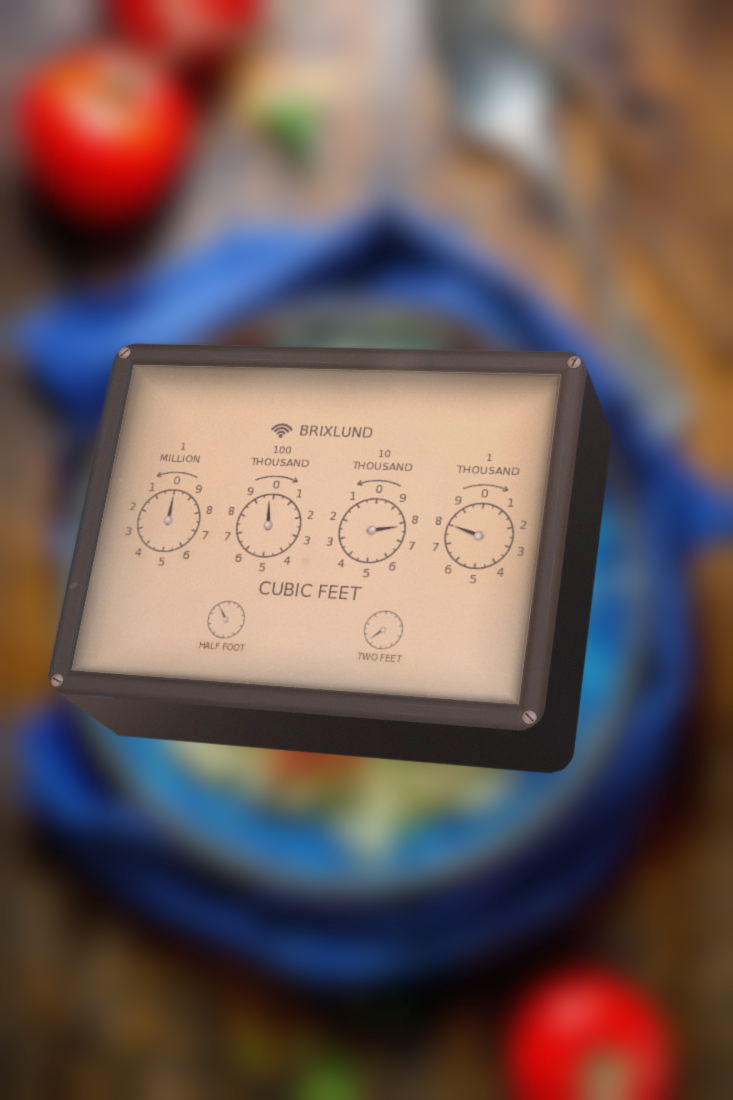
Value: 997800 ft³
